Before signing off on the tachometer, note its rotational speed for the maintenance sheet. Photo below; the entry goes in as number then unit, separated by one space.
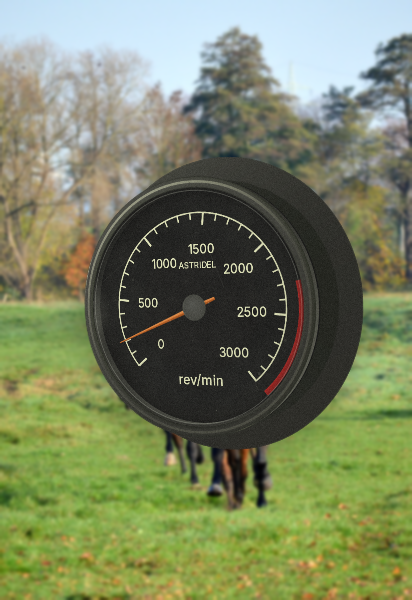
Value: 200 rpm
